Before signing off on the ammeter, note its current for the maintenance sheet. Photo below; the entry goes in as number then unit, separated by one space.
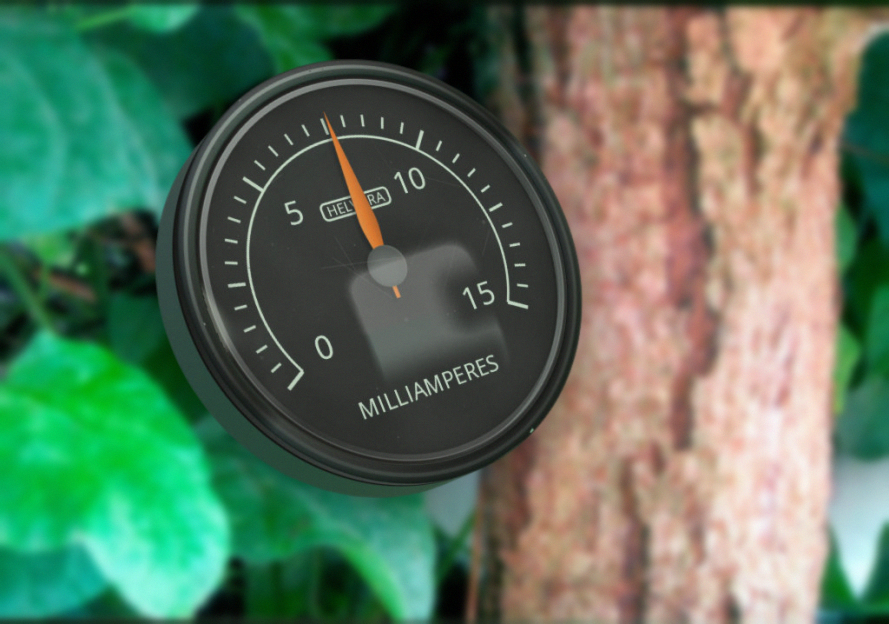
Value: 7.5 mA
